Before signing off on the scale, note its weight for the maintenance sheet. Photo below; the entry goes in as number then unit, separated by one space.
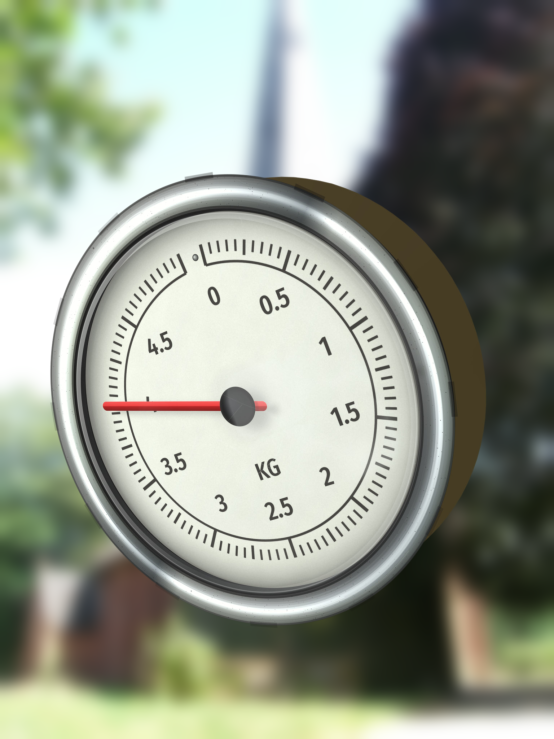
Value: 4 kg
